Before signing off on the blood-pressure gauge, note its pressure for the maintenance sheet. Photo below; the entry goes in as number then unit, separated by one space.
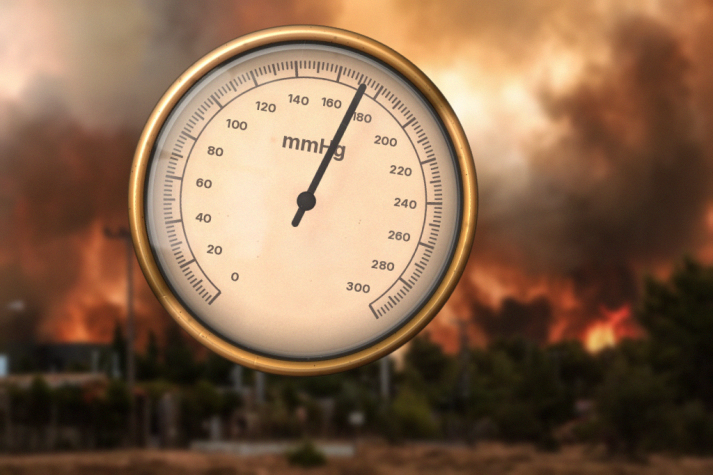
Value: 172 mmHg
